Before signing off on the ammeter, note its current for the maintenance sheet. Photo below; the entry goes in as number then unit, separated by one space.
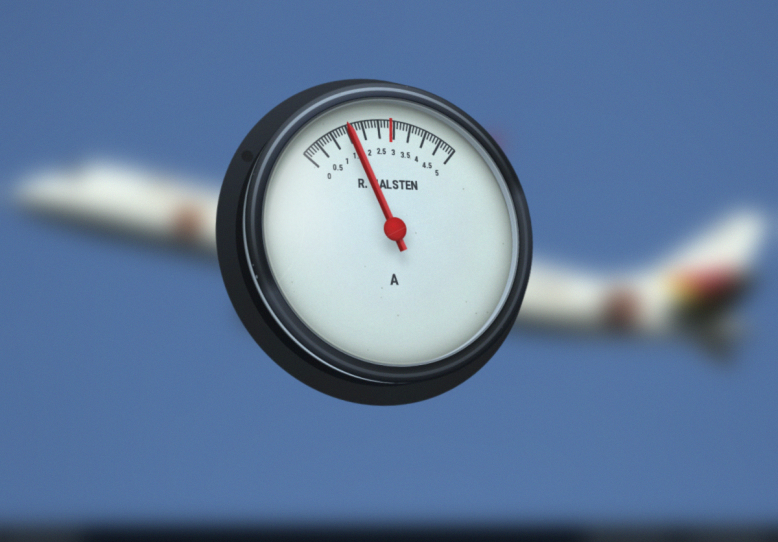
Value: 1.5 A
